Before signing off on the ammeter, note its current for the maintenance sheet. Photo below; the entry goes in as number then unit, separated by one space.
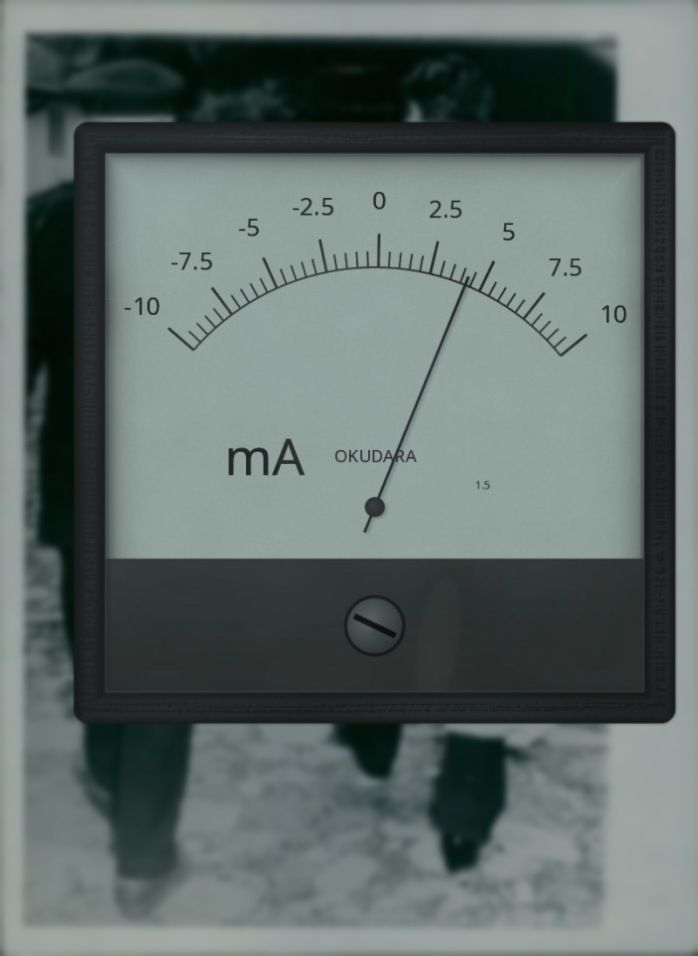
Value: 4.25 mA
